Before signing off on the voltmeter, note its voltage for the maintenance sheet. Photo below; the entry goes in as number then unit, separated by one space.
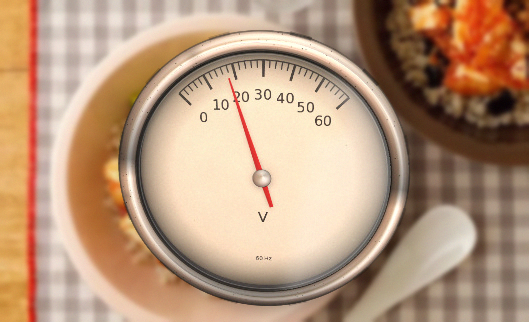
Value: 18 V
